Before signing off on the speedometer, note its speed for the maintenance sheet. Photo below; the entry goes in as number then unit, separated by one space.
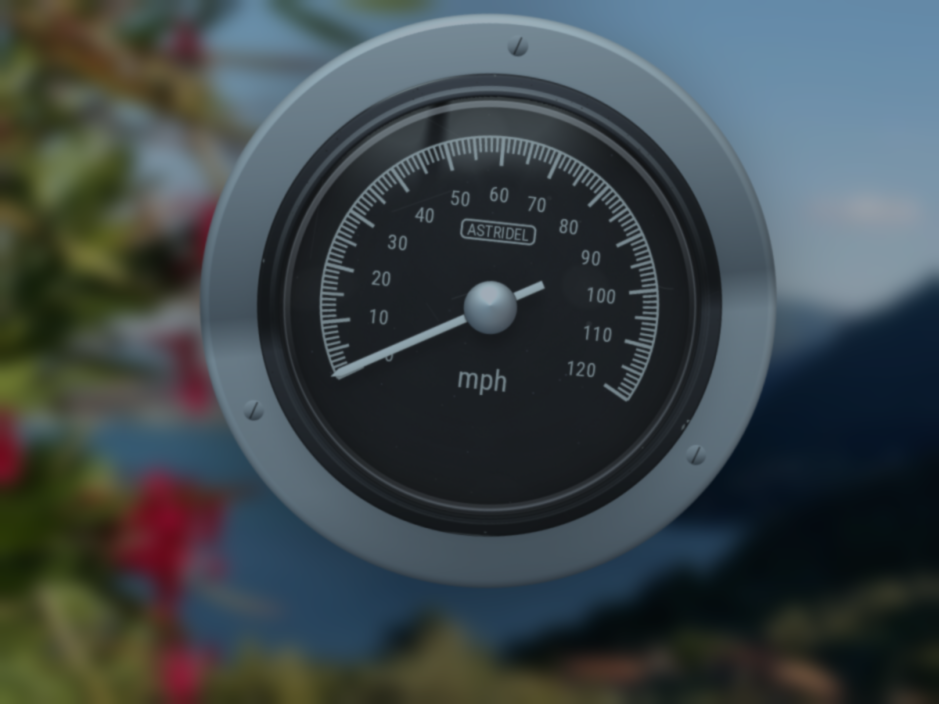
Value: 1 mph
